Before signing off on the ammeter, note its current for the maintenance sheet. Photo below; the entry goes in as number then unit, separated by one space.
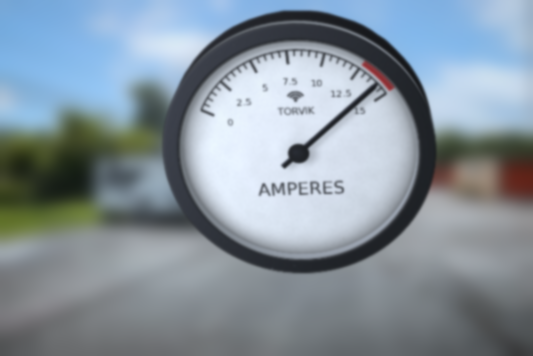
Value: 14 A
